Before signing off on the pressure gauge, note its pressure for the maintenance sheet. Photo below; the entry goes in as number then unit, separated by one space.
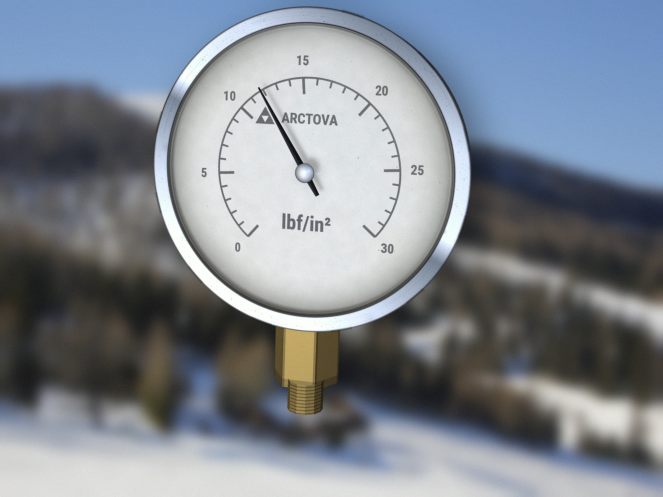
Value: 12 psi
